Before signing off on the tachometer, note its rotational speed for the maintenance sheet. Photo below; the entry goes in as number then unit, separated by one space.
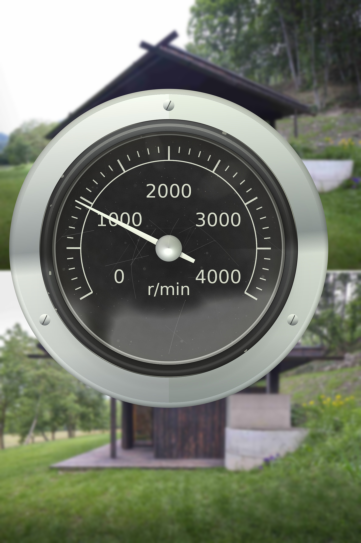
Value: 950 rpm
